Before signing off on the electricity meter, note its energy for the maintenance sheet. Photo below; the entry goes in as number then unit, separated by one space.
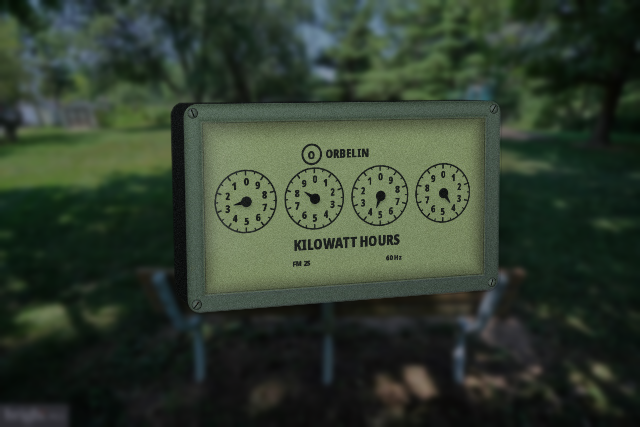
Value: 2844 kWh
